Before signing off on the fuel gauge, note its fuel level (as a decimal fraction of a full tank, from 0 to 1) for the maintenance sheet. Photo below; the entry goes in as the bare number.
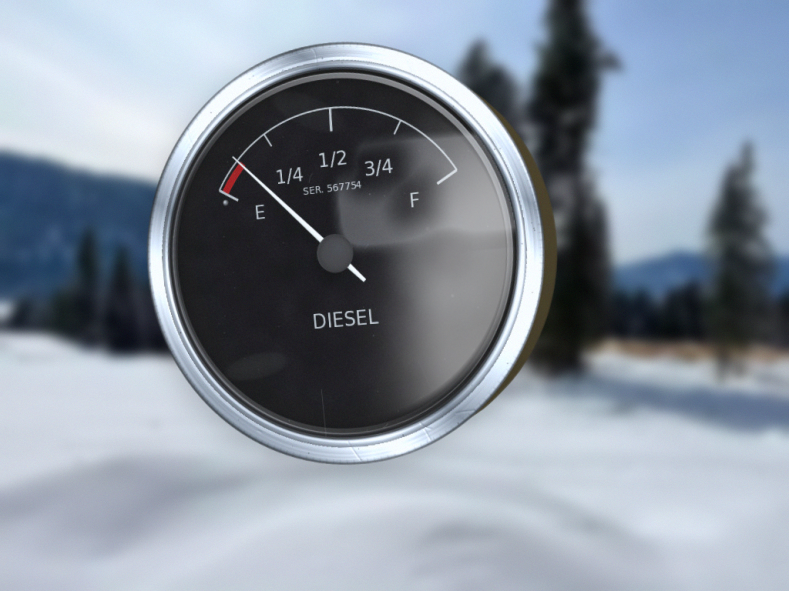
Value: 0.125
